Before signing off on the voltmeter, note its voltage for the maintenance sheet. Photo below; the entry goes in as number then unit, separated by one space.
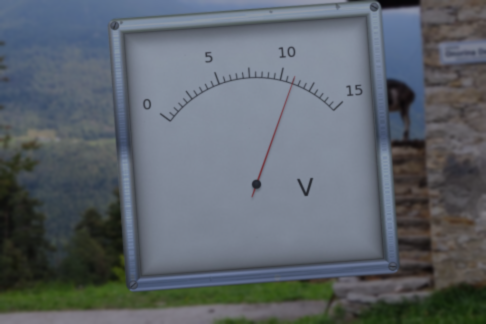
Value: 11 V
